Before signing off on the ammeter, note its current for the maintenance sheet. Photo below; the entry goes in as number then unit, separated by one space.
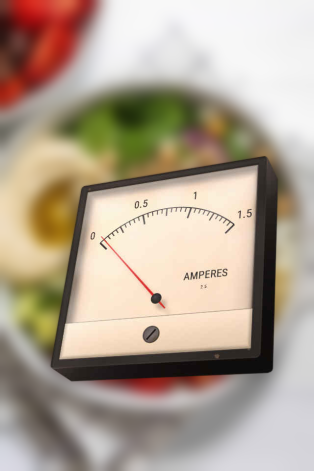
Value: 0.05 A
